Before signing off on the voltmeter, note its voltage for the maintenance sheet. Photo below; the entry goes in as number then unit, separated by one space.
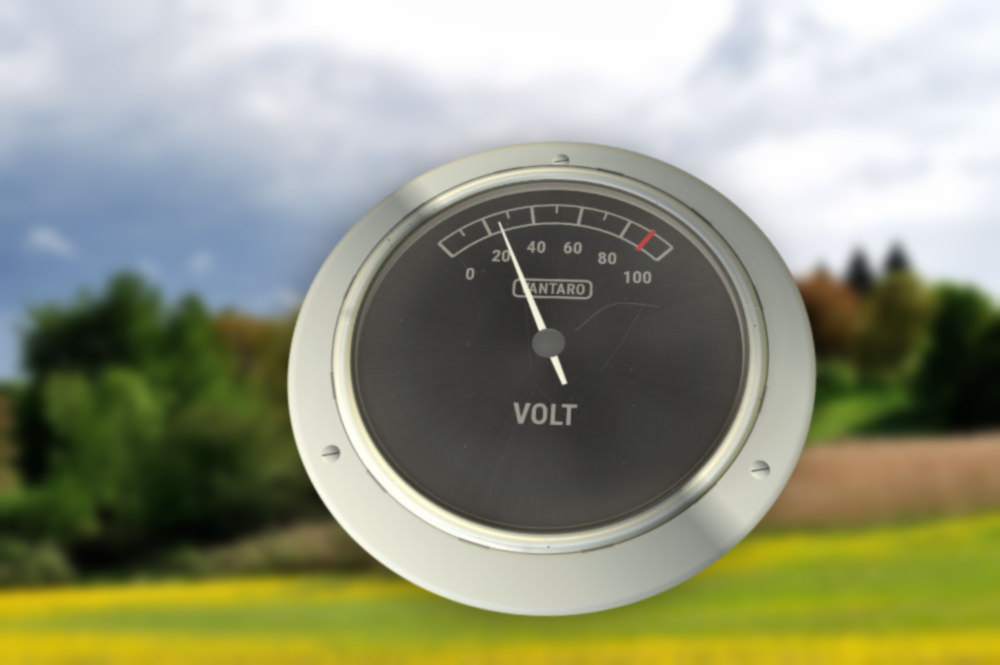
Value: 25 V
